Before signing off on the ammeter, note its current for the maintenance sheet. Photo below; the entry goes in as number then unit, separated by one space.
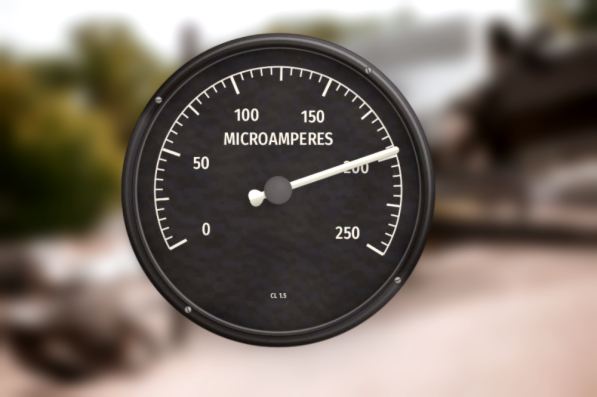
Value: 197.5 µA
